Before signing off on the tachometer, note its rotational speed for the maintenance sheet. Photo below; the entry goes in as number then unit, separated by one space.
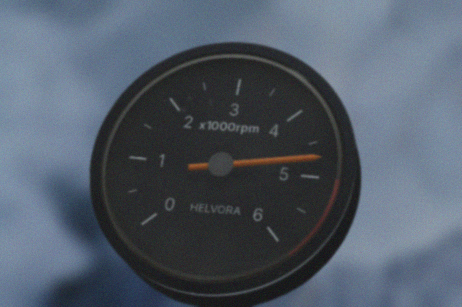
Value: 4750 rpm
